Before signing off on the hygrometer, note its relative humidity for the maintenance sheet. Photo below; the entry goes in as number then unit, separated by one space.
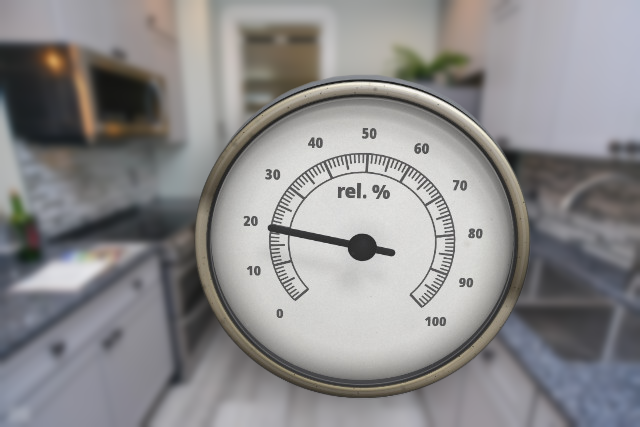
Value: 20 %
